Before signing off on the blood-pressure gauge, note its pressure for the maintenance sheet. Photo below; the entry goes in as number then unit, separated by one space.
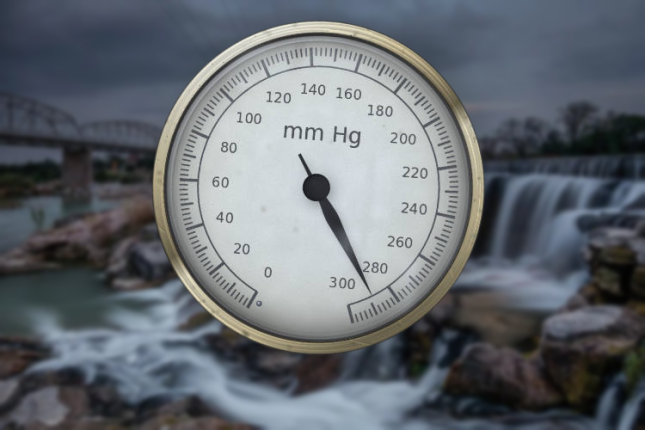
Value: 288 mmHg
